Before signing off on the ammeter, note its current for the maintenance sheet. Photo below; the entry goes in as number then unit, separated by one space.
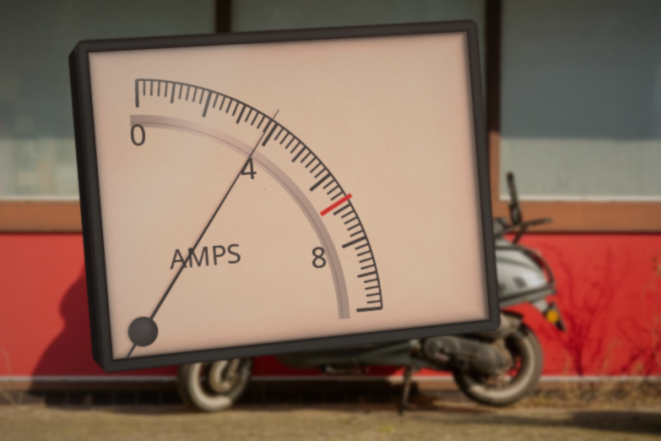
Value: 3.8 A
